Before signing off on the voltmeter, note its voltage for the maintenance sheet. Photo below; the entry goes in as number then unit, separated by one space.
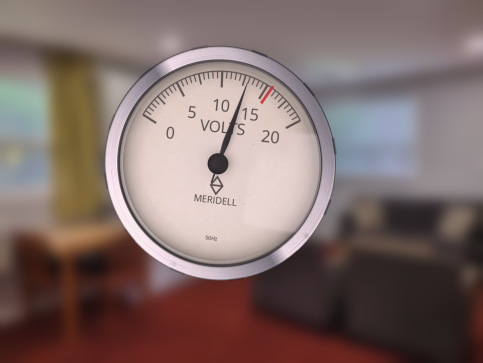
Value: 13 V
